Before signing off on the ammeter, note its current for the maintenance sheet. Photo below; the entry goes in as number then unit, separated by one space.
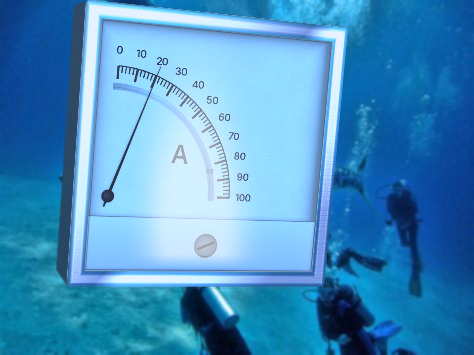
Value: 20 A
